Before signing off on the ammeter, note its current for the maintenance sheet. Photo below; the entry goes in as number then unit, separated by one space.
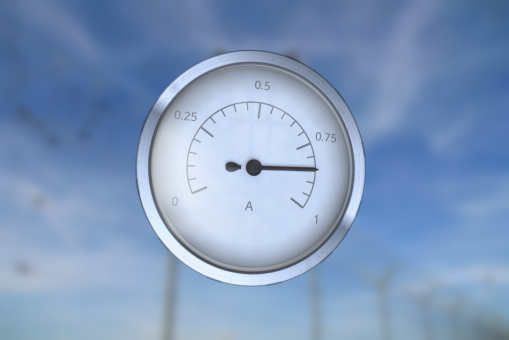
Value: 0.85 A
